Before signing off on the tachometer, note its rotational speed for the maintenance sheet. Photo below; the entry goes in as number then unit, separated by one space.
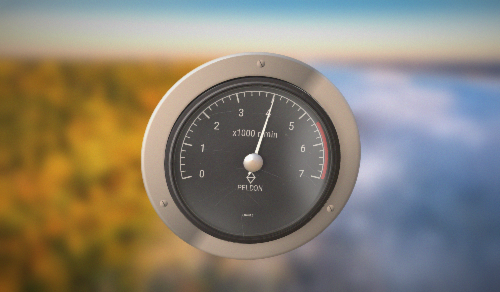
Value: 4000 rpm
